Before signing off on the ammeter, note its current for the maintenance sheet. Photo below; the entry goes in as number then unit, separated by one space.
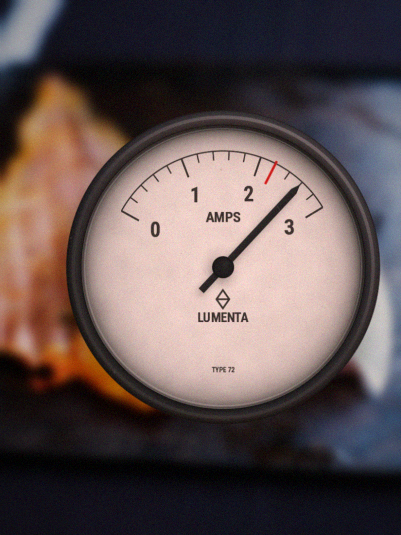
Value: 2.6 A
